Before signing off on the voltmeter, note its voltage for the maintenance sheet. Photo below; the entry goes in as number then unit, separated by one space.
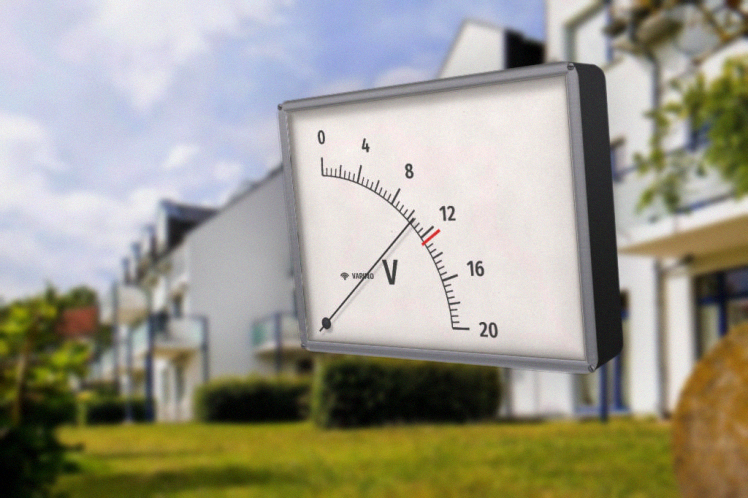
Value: 10.5 V
